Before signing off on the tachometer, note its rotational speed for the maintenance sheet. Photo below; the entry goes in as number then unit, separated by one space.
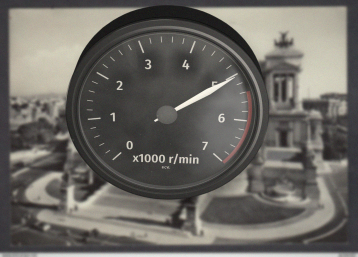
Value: 5000 rpm
